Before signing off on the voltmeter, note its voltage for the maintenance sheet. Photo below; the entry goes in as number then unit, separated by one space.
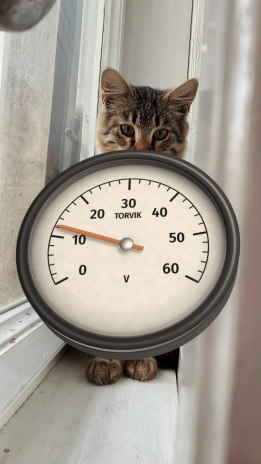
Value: 12 V
